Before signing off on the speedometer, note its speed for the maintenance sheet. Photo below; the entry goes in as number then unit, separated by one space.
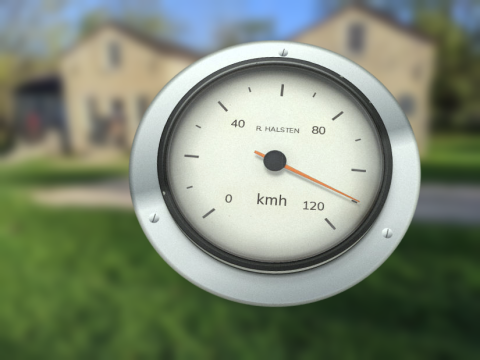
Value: 110 km/h
